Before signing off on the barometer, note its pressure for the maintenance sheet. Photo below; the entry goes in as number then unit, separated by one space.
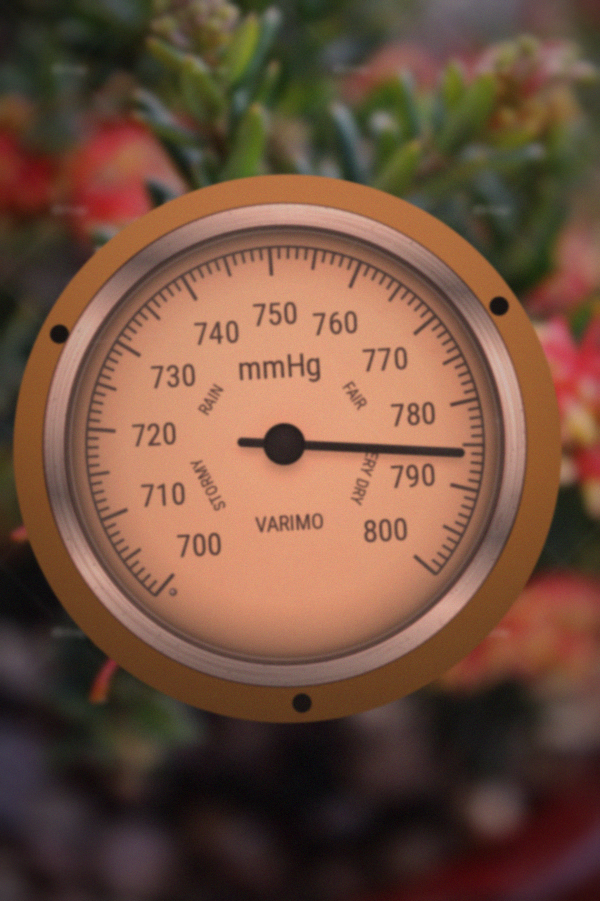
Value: 786 mmHg
